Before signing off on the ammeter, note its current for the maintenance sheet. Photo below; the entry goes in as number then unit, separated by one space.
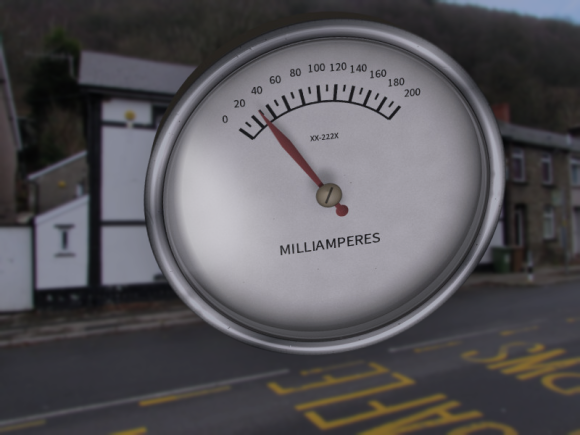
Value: 30 mA
